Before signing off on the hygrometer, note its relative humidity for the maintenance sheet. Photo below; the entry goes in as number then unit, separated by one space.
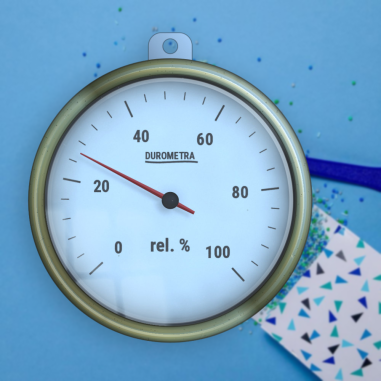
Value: 26 %
